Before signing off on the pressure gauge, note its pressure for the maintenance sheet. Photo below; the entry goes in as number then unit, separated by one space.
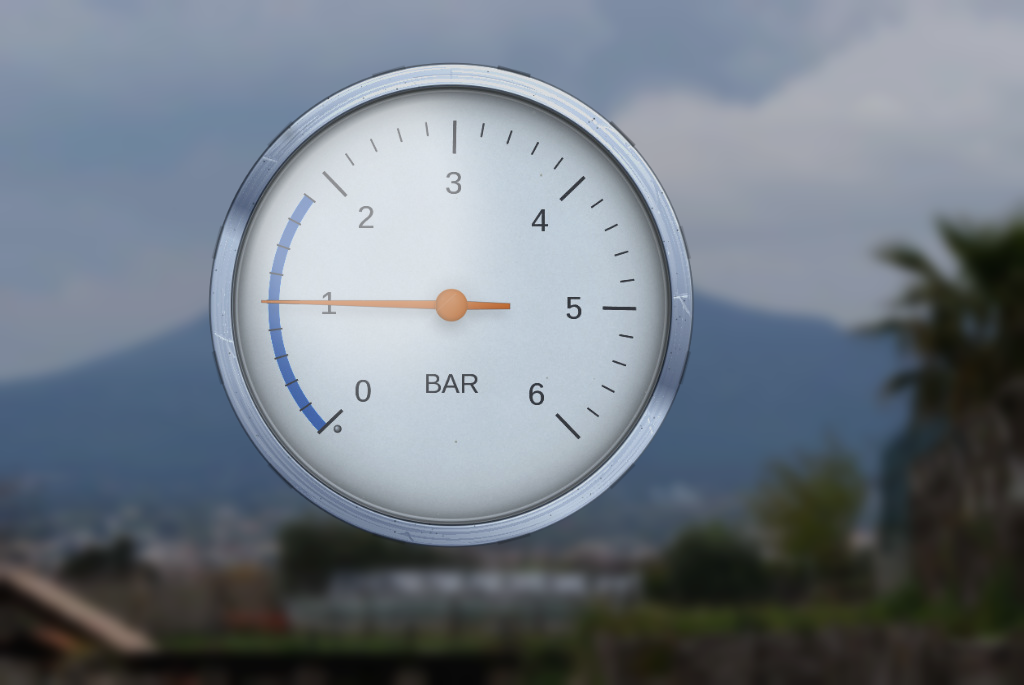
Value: 1 bar
